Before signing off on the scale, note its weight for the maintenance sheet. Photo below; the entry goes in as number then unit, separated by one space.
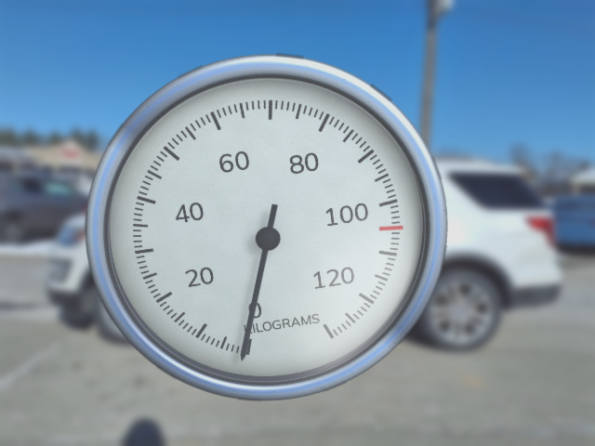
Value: 1 kg
